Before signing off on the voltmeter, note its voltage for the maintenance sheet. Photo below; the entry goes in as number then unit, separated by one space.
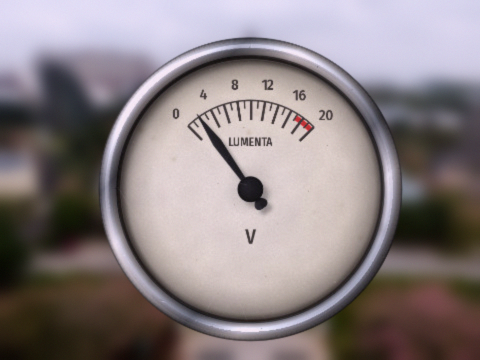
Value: 2 V
